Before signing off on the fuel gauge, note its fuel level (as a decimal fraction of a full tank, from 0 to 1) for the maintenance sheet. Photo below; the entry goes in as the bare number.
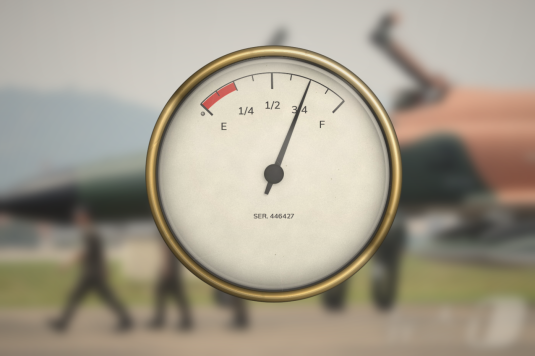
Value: 0.75
